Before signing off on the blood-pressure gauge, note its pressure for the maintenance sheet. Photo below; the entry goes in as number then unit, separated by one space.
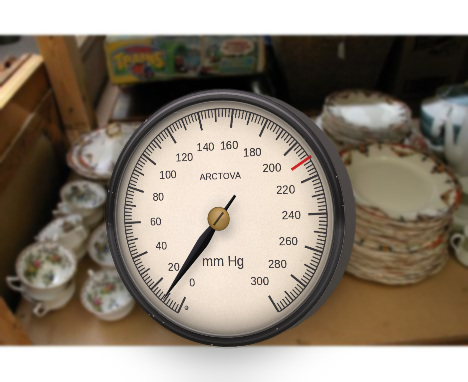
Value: 10 mmHg
